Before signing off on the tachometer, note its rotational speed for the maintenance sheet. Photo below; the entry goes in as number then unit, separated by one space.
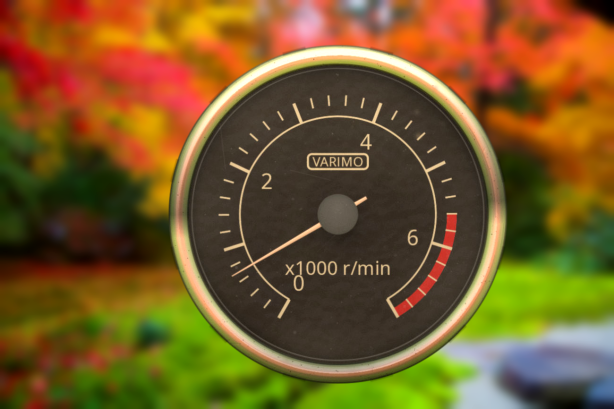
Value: 700 rpm
